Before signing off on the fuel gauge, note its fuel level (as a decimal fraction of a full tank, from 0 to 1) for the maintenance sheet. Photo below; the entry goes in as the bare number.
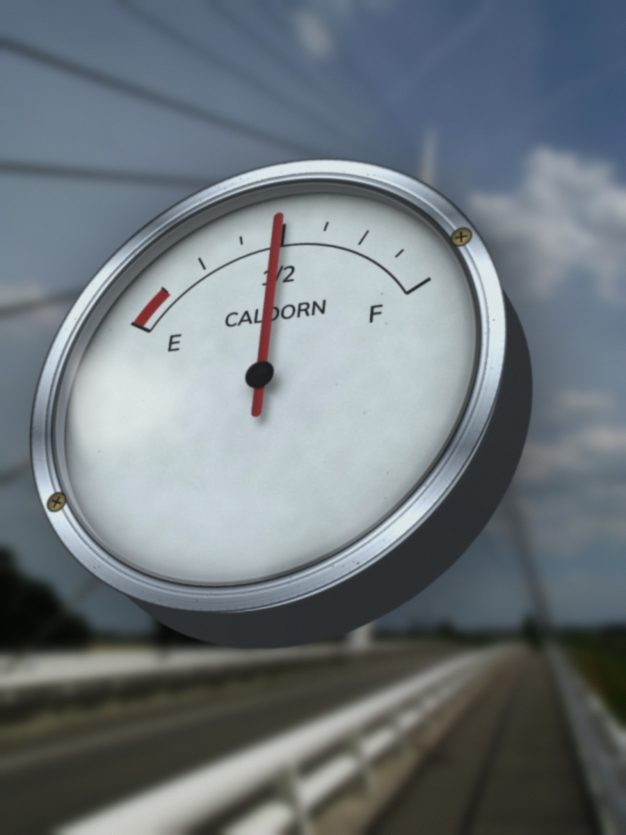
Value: 0.5
